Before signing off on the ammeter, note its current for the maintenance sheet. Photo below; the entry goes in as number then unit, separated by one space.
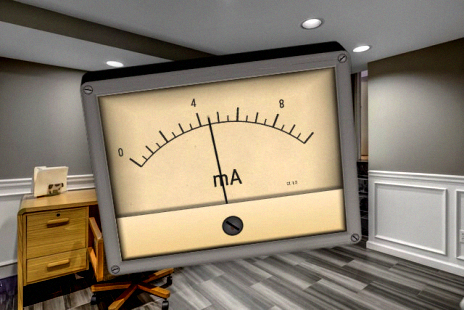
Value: 4.5 mA
